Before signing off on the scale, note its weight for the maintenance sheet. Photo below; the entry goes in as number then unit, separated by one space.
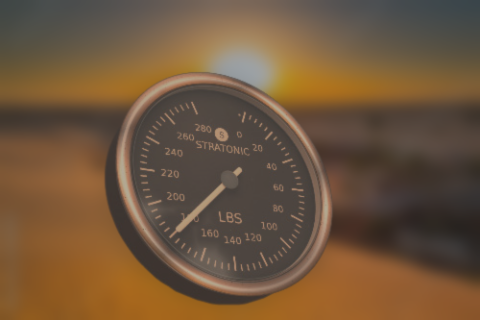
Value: 180 lb
